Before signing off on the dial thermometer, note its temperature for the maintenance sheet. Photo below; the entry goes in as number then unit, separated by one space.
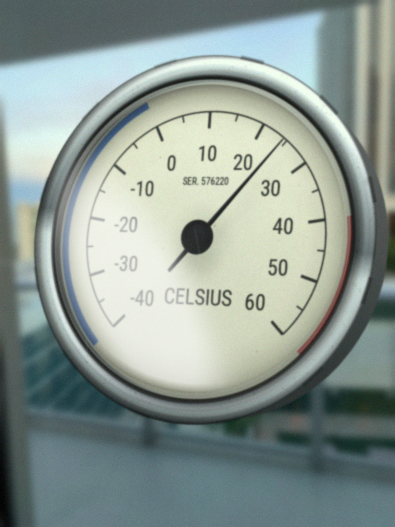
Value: 25 °C
